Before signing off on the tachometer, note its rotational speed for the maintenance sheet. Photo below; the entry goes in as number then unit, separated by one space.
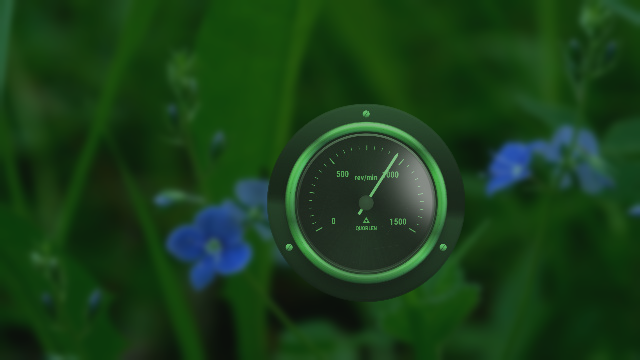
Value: 950 rpm
